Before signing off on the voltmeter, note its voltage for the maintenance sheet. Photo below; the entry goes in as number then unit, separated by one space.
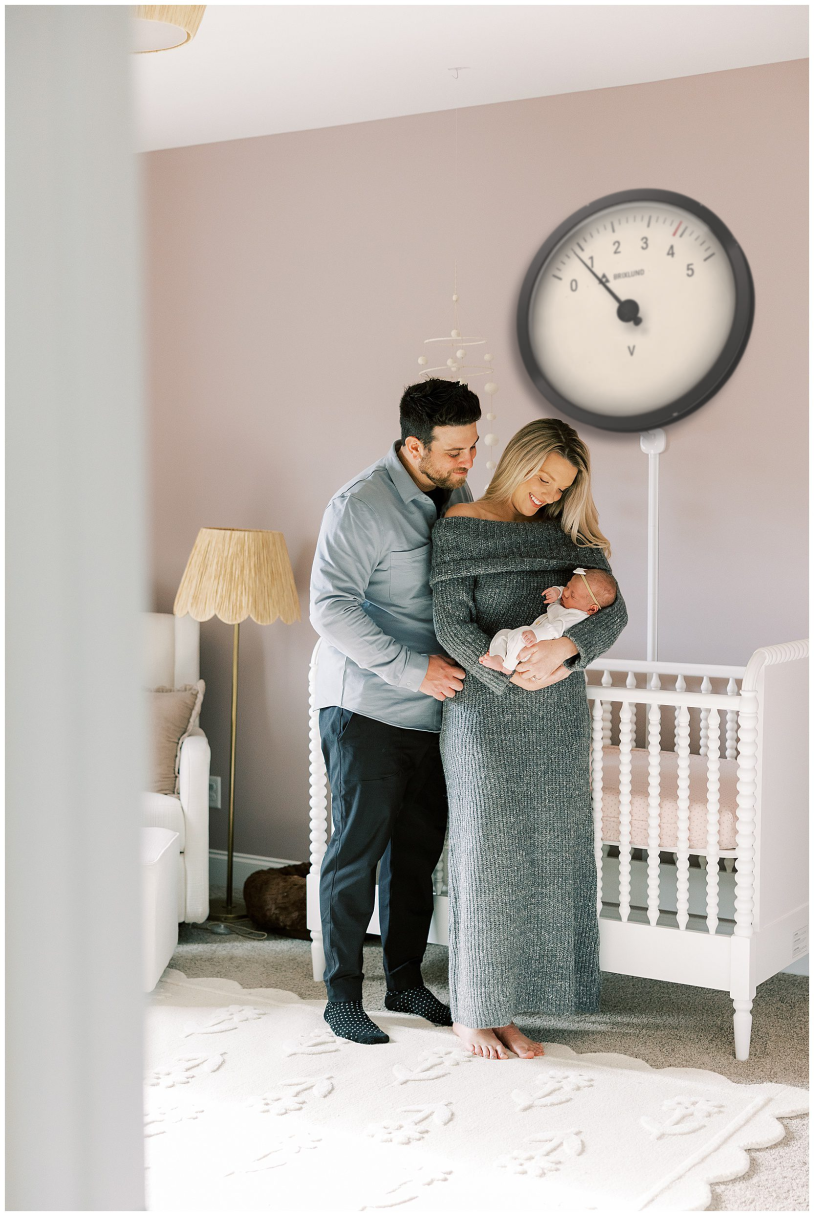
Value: 0.8 V
